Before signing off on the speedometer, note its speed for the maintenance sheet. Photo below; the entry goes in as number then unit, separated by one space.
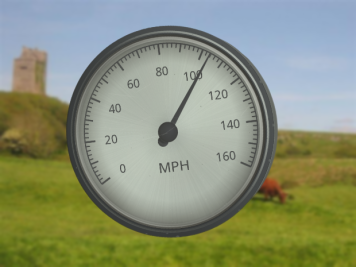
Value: 104 mph
